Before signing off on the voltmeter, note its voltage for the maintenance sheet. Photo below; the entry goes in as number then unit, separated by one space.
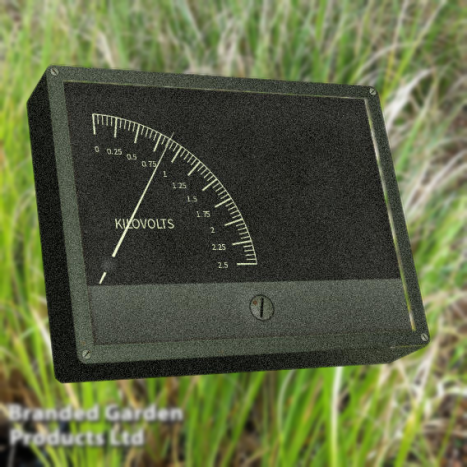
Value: 0.85 kV
